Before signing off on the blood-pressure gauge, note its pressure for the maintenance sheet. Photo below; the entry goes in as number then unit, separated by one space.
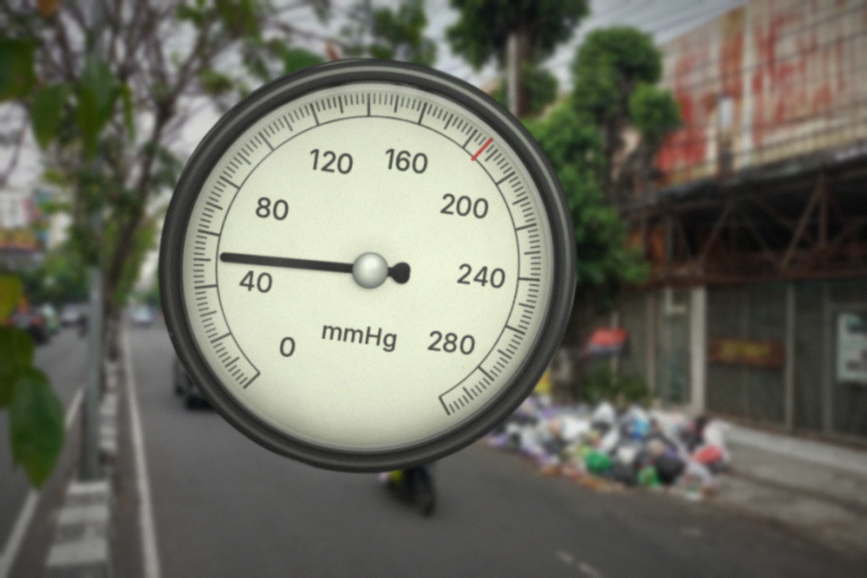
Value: 52 mmHg
